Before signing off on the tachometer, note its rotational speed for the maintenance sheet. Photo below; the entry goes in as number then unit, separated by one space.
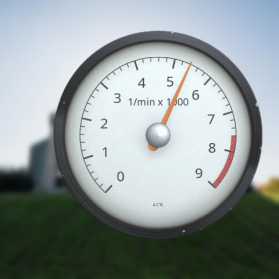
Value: 5400 rpm
